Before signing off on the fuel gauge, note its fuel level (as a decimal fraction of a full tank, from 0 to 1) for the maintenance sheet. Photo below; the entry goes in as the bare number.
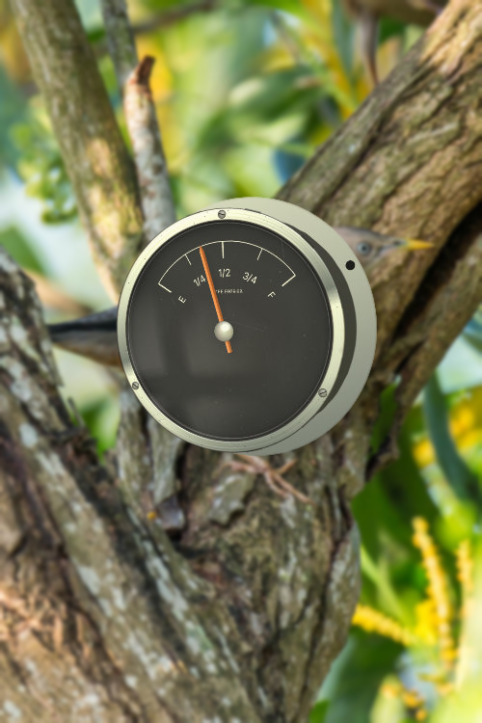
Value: 0.375
